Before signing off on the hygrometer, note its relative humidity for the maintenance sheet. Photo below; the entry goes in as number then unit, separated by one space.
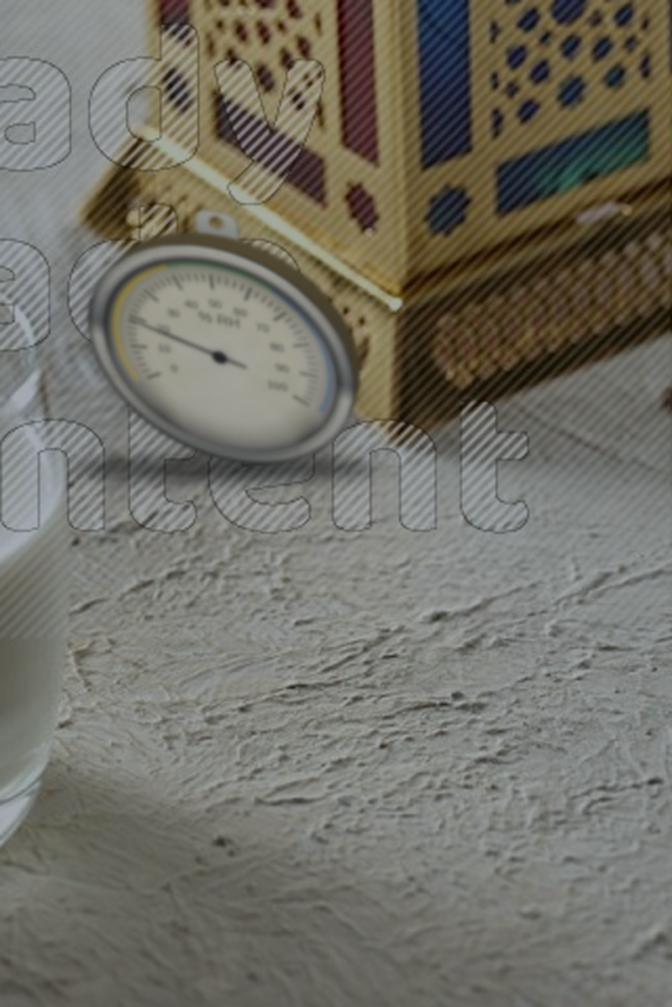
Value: 20 %
